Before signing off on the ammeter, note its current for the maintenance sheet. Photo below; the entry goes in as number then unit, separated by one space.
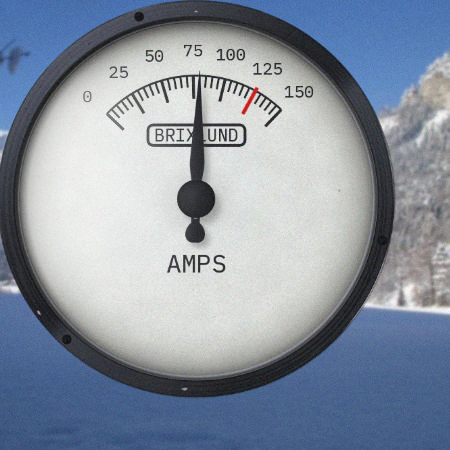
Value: 80 A
